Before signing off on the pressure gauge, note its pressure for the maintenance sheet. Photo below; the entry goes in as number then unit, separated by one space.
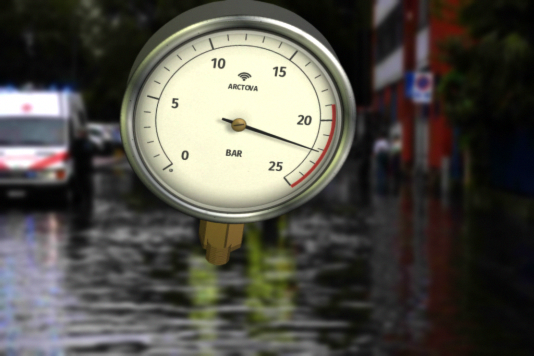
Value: 22 bar
